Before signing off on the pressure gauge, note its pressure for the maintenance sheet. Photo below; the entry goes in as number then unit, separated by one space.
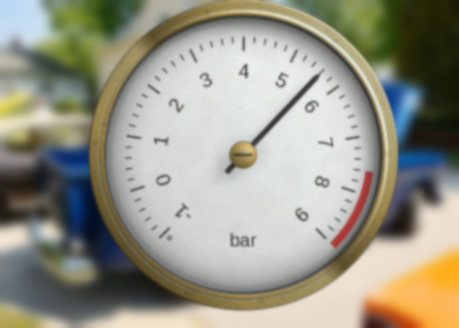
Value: 5.6 bar
